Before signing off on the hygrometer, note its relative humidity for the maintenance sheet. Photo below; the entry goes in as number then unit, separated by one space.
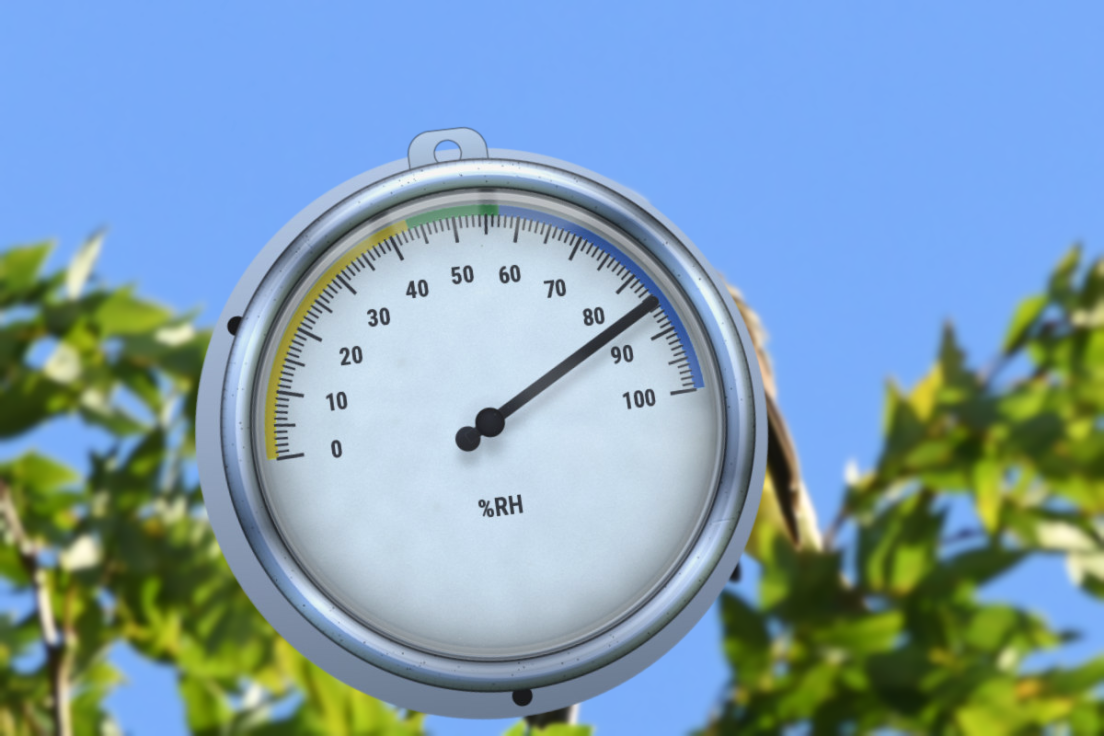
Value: 85 %
